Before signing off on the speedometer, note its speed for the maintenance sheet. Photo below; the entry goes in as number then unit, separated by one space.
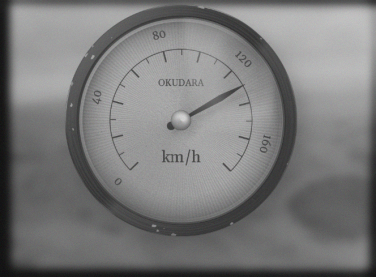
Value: 130 km/h
